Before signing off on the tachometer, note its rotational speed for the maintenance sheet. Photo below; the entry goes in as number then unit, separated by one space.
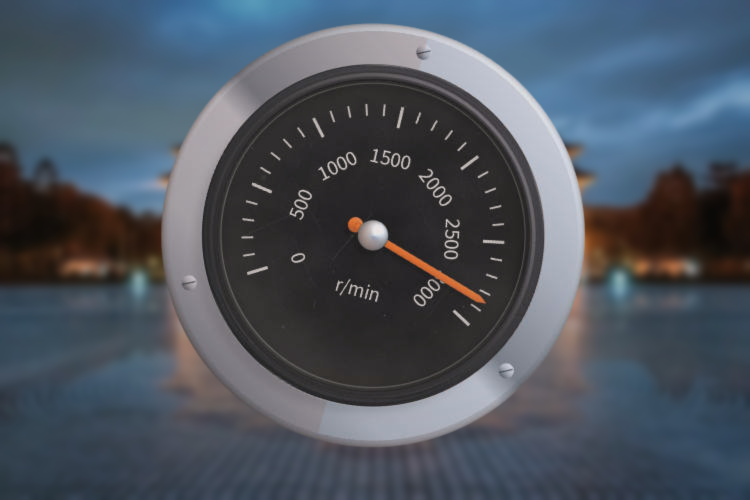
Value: 2850 rpm
